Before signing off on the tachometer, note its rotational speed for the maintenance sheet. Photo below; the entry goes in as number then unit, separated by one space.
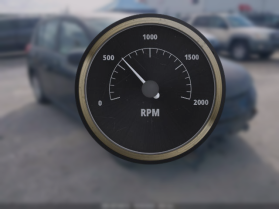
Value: 600 rpm
